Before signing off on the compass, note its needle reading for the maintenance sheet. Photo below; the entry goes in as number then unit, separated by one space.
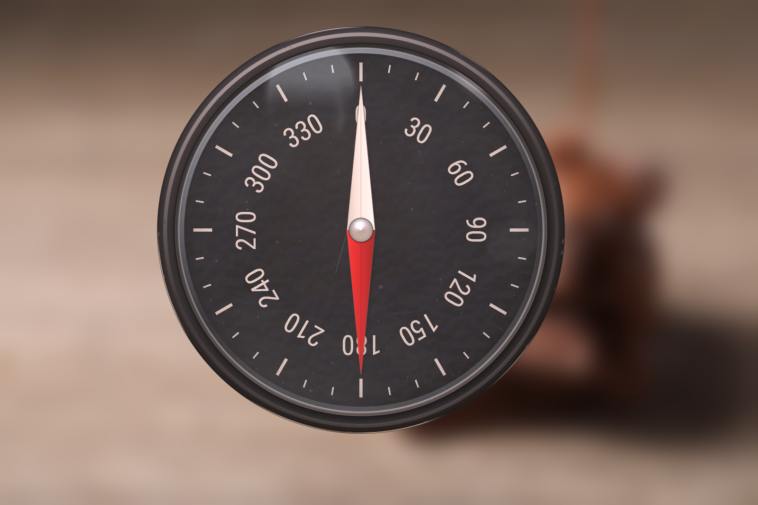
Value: 180 °
